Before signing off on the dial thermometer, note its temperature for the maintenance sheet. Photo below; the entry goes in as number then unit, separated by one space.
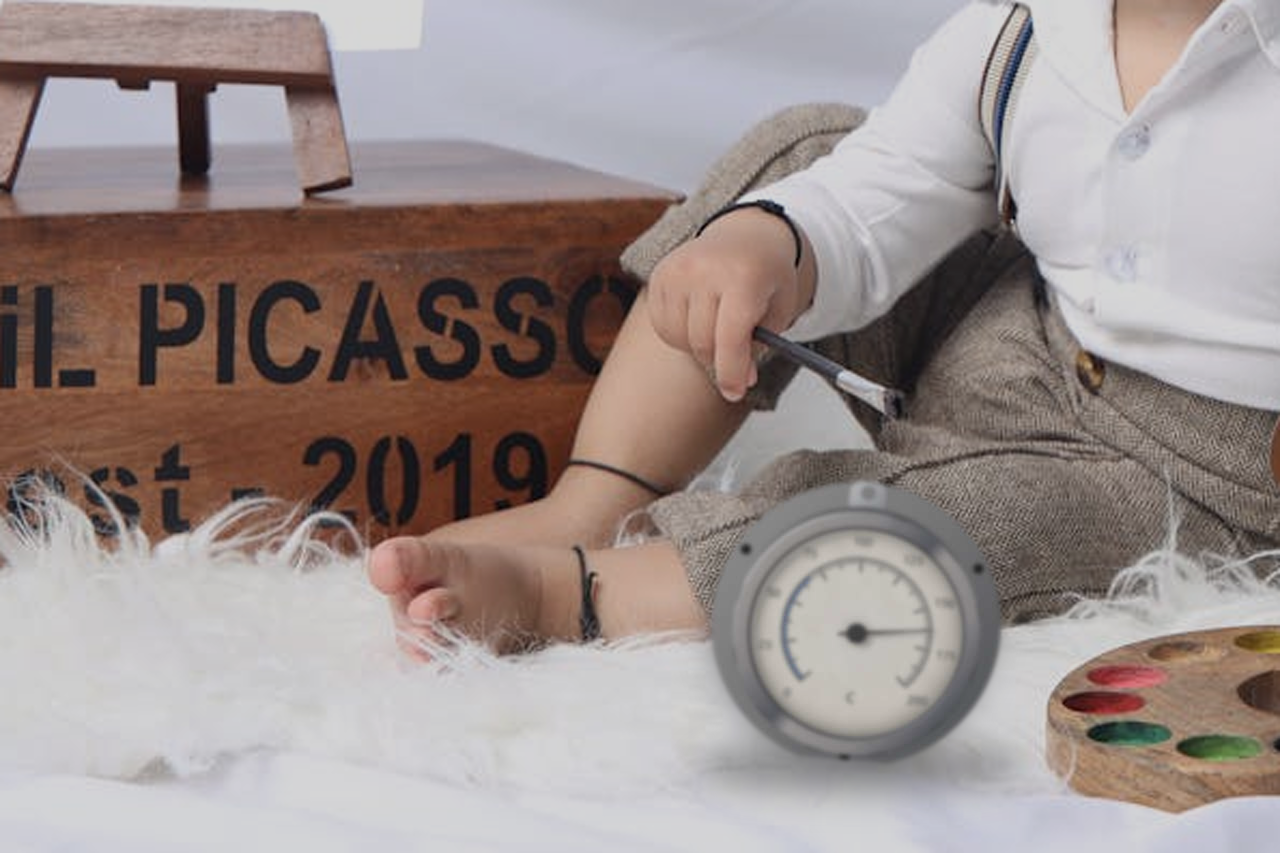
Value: 162.5 °C
